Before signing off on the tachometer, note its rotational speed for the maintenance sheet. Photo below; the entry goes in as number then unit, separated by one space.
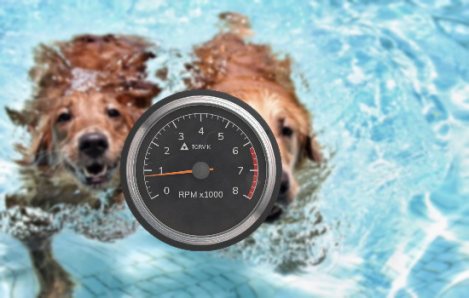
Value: 800 rpm
